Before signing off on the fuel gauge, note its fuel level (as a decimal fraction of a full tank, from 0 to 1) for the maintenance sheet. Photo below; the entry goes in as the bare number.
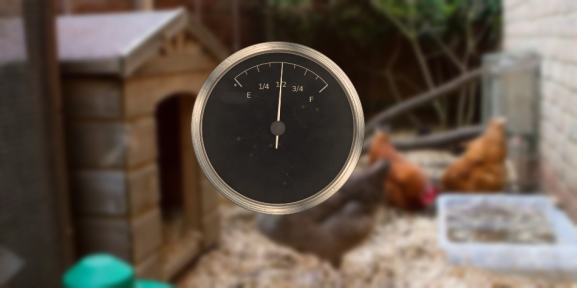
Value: 0.5
